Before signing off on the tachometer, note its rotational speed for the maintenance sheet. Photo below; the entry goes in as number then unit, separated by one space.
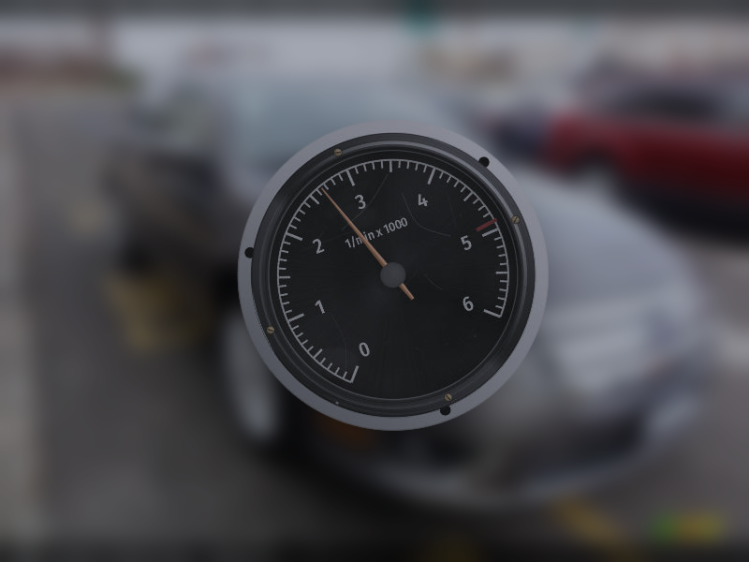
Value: 2650 rpm
